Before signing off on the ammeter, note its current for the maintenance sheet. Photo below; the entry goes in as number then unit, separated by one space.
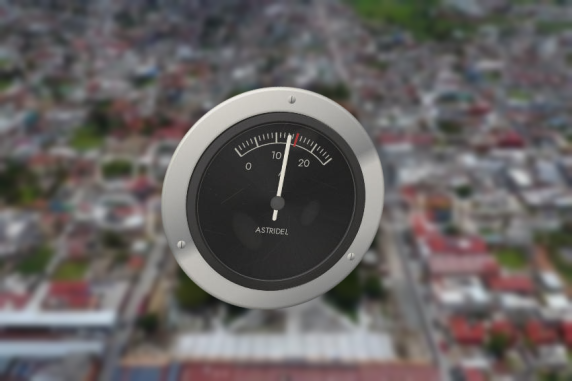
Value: 13 A
